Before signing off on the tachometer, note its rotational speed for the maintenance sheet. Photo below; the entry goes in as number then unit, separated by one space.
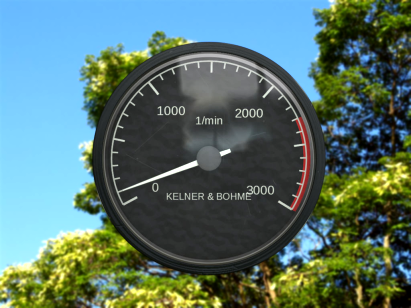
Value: 100 rpm
